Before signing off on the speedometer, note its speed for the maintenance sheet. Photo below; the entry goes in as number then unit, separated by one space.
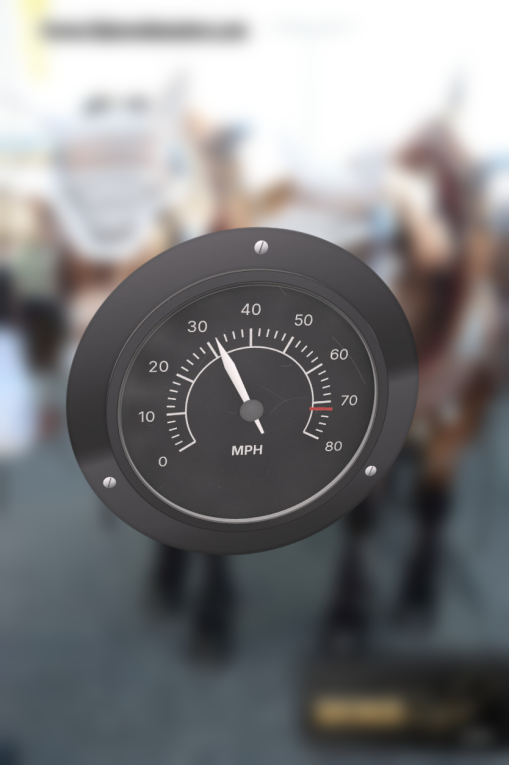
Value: 32 mph
